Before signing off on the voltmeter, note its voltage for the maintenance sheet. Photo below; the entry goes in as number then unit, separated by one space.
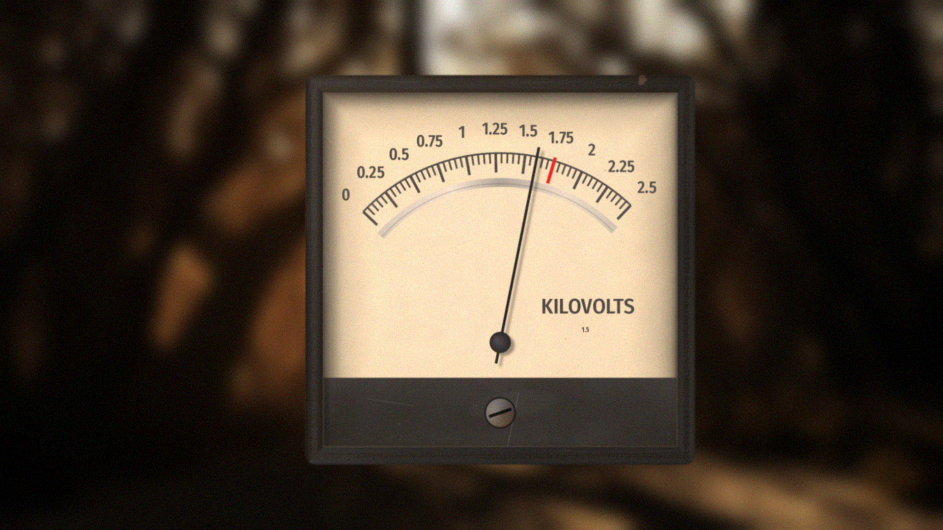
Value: 1.6 kV
